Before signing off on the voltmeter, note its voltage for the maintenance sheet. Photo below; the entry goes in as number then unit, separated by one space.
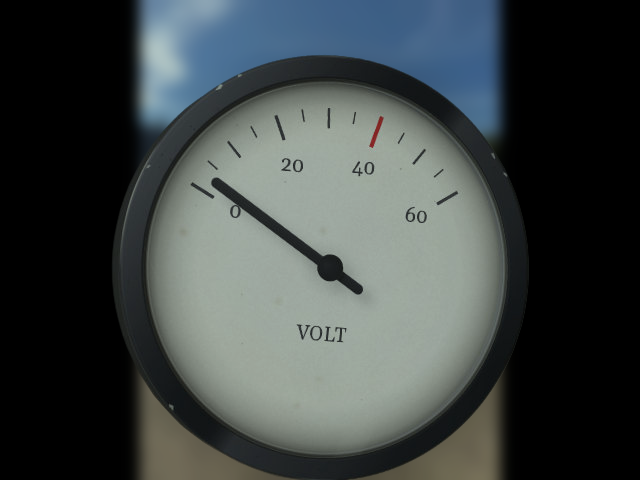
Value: 2.5 V
